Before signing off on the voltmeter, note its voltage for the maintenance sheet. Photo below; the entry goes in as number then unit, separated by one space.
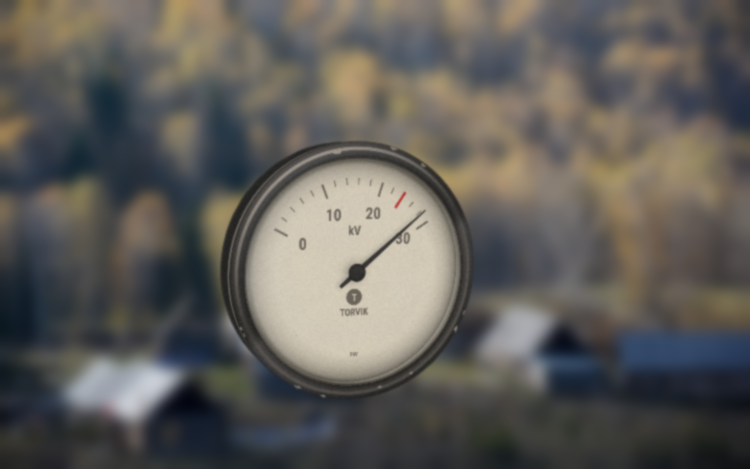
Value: 28 kV
